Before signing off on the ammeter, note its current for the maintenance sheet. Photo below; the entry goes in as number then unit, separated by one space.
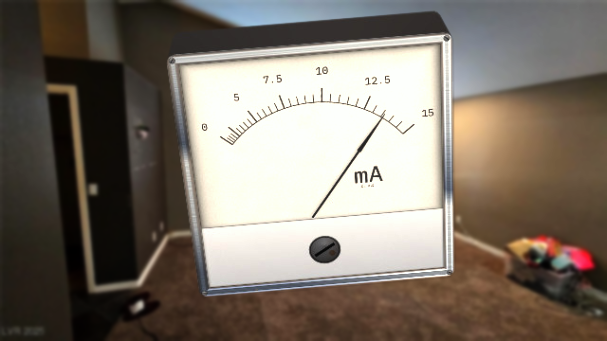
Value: 13.5 mA
